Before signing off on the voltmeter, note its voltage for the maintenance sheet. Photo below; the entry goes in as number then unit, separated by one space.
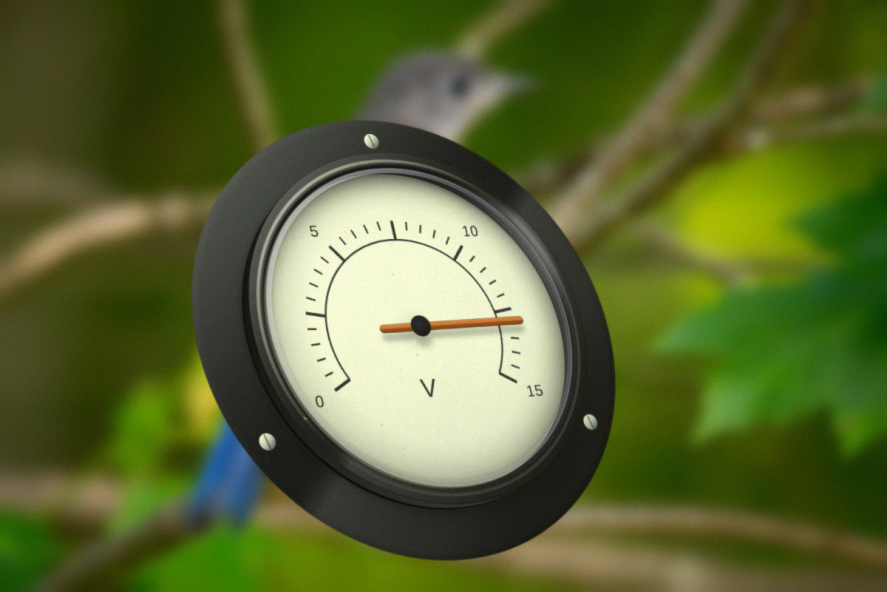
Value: 13 V
